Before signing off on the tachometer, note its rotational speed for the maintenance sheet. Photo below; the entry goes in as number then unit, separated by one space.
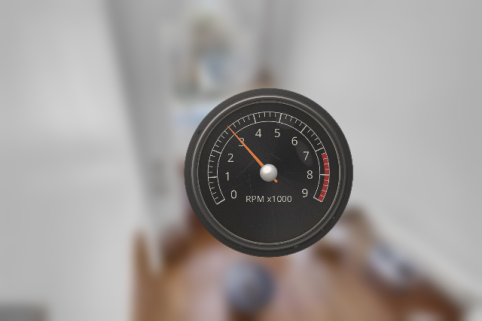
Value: 3000 rpm
